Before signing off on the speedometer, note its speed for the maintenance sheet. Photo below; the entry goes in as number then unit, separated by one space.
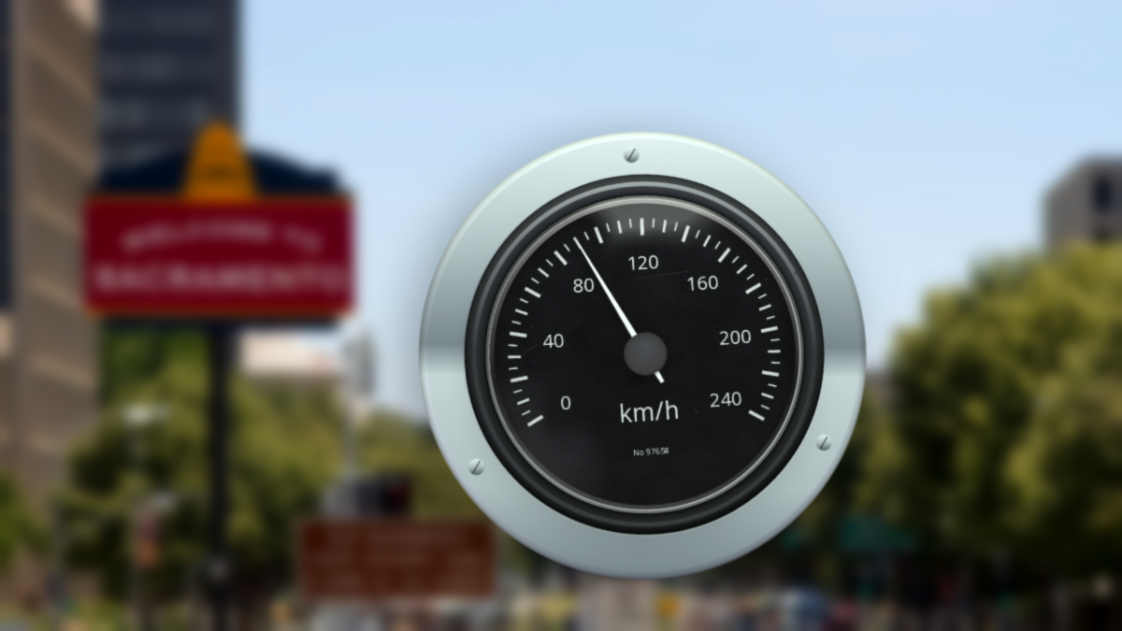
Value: 90 km/h
